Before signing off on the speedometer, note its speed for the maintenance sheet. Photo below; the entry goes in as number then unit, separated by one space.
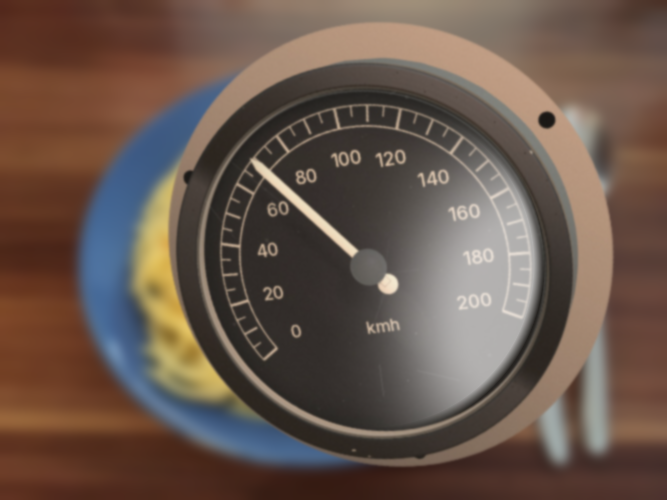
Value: 70 km/h
